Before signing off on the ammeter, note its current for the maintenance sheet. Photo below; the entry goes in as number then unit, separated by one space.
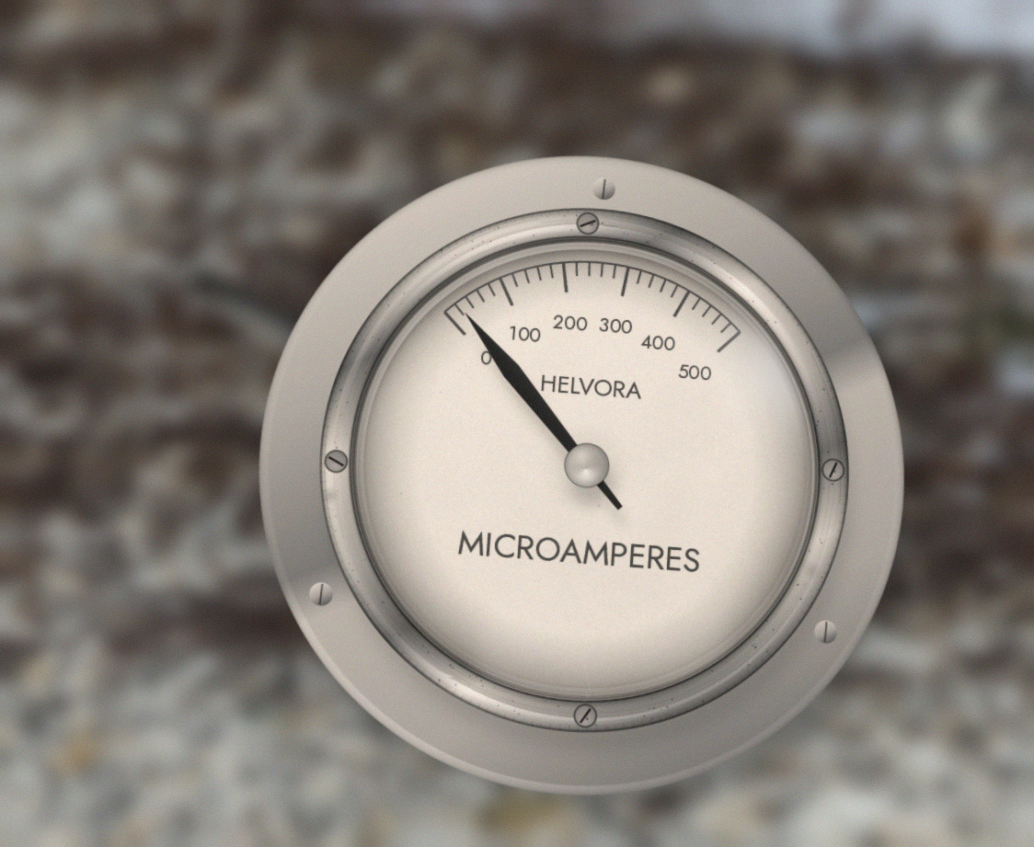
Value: 20 µA
